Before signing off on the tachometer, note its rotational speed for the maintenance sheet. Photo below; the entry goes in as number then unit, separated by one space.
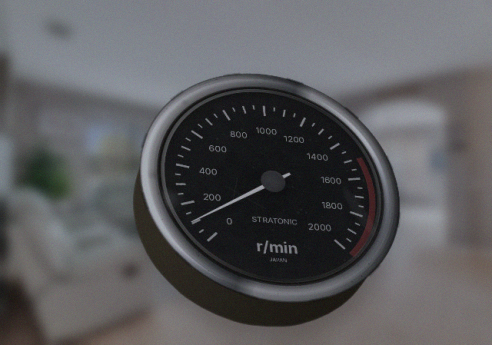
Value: 100 rpm
